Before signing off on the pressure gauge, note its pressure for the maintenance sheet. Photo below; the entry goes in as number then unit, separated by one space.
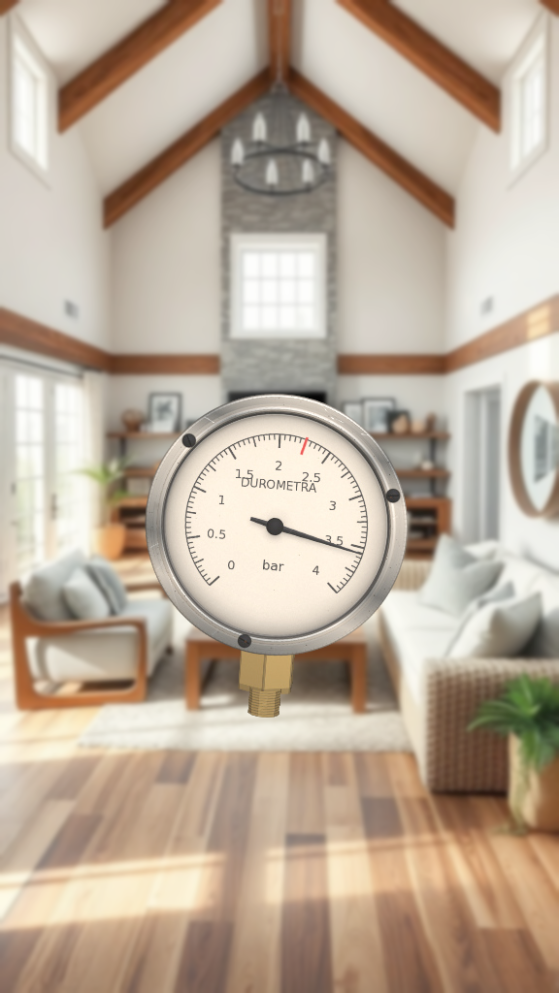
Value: 3.55 bar
